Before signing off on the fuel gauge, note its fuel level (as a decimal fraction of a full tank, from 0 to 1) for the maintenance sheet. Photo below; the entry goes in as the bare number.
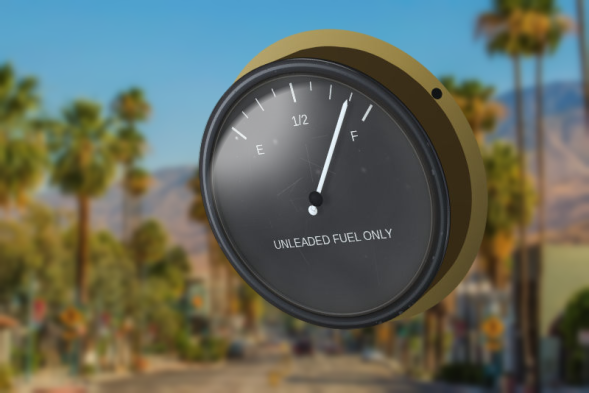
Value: 0.875
